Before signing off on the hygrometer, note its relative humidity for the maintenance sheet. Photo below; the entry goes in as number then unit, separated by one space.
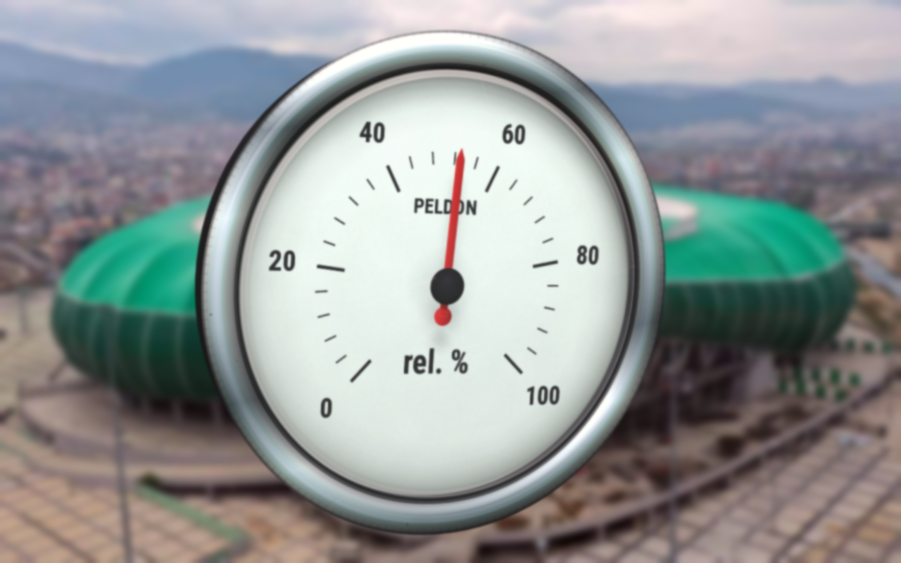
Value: 52 %
